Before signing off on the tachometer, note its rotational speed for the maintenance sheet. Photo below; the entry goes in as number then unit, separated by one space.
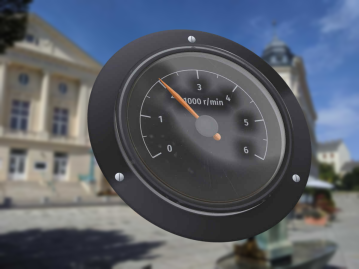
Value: 2000 rpm
